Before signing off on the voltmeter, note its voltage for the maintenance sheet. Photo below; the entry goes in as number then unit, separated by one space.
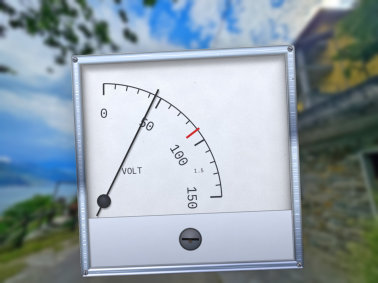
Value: 45 V
